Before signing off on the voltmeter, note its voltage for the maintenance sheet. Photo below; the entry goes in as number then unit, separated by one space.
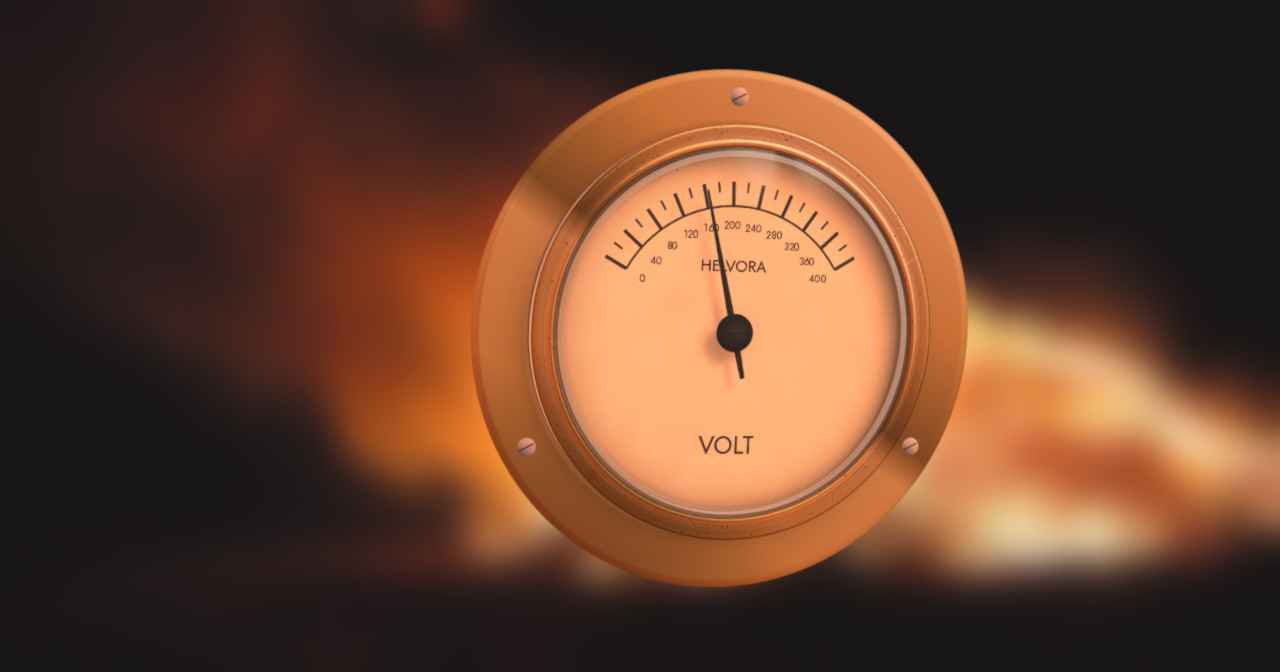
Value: 160 V
